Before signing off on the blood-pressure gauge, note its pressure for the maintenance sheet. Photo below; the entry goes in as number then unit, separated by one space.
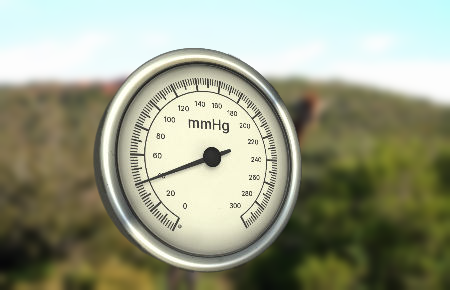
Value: 40 mmHg
